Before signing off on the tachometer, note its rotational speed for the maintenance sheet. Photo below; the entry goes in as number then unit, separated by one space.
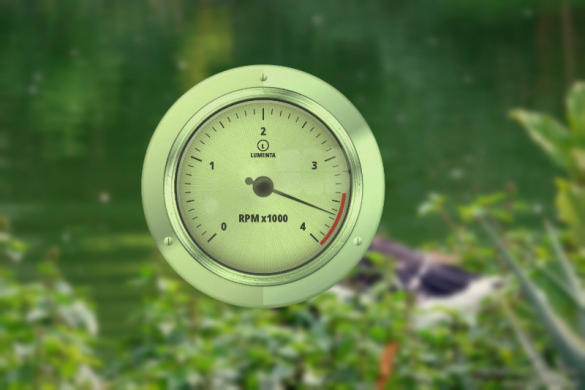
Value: 3650 rpm
